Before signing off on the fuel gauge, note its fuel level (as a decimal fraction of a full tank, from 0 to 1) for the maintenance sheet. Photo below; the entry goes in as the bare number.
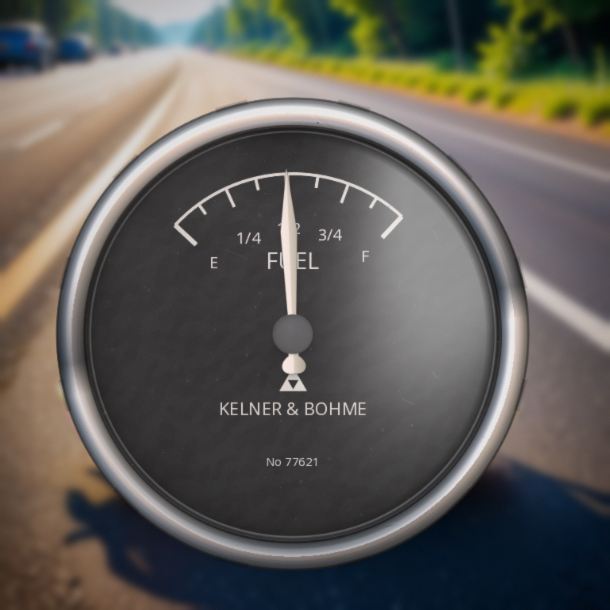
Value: 0.5
